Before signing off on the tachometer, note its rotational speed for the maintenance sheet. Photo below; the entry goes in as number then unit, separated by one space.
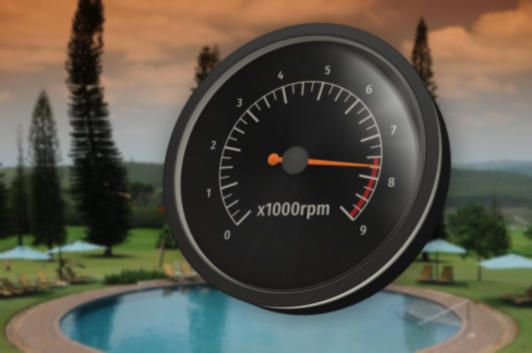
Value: 7750 rpm
